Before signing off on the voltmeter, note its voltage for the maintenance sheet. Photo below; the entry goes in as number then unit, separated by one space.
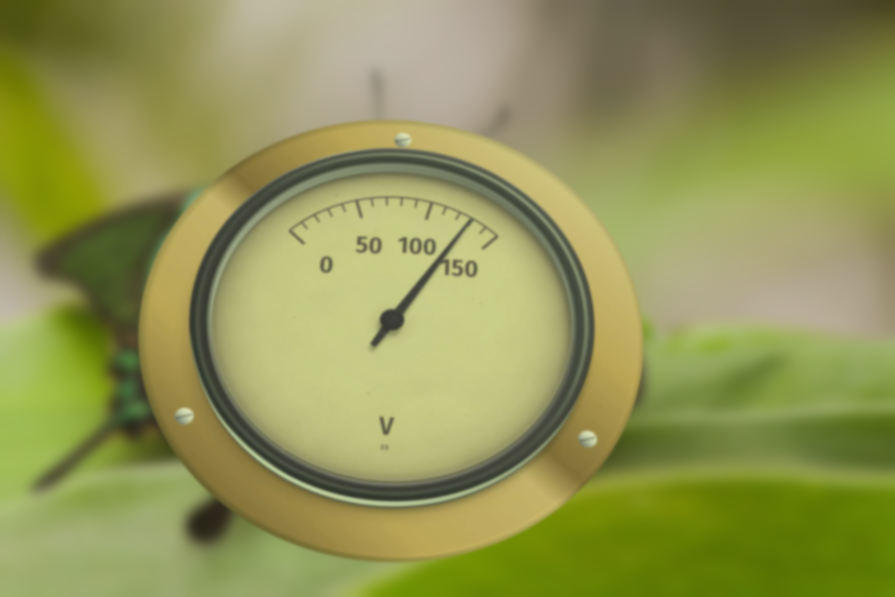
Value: 130 V
